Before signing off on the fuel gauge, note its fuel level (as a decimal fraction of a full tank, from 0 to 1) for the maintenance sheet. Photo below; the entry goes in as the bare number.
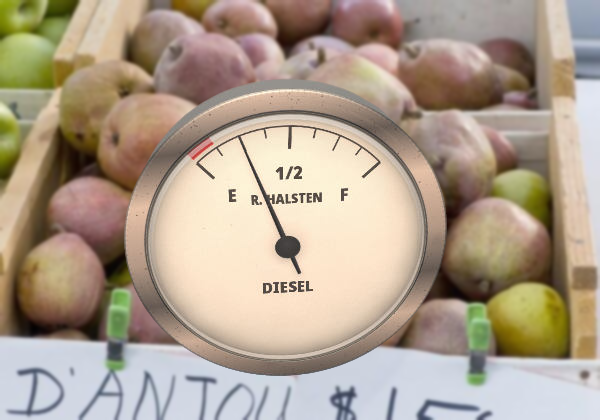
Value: 0.25
